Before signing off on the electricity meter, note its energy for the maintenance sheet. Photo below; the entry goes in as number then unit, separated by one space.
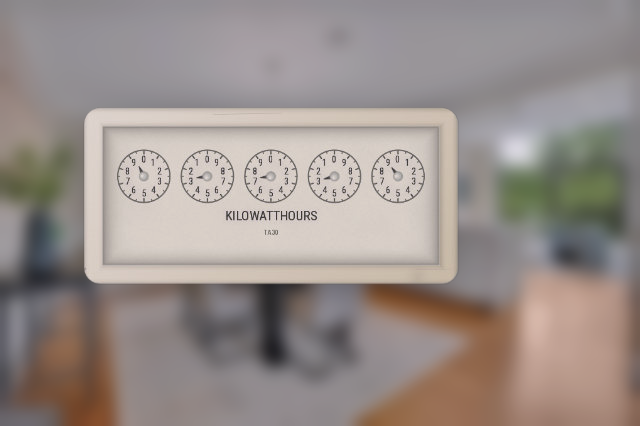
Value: 92729 kWh
